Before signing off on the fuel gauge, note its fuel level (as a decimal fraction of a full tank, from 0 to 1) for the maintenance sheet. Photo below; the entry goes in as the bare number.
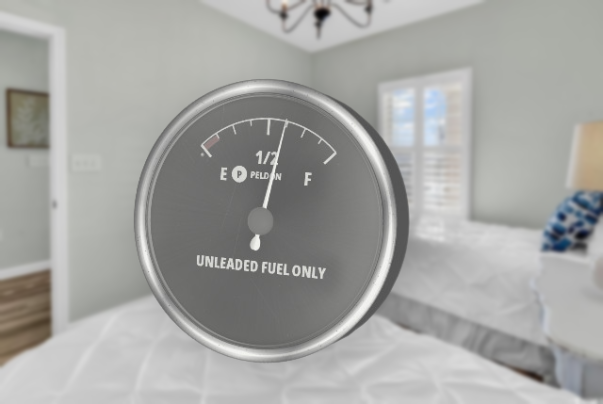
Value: 0.625
